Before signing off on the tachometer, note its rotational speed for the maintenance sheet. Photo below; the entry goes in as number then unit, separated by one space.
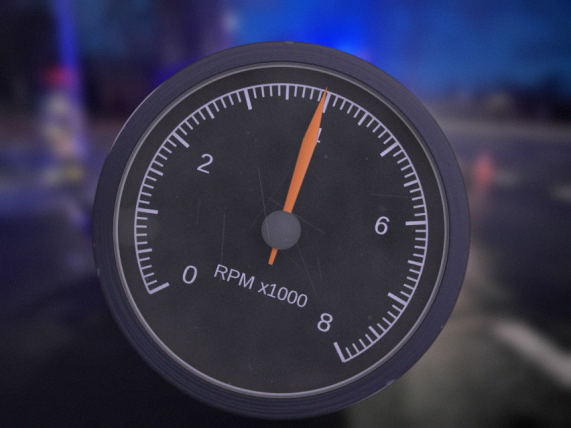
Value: 3950 rpm
